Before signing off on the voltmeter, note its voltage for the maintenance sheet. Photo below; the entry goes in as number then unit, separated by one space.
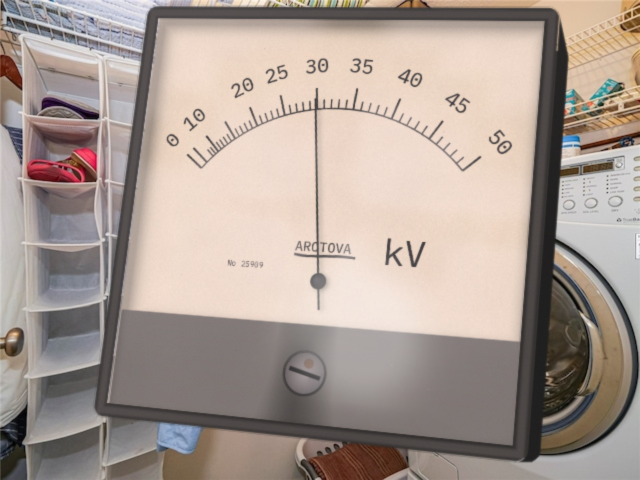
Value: 30 kV
